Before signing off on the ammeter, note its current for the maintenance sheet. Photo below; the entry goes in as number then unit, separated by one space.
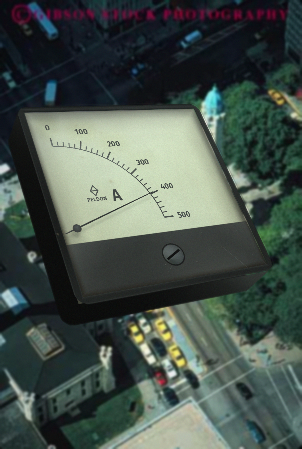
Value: 400 A
